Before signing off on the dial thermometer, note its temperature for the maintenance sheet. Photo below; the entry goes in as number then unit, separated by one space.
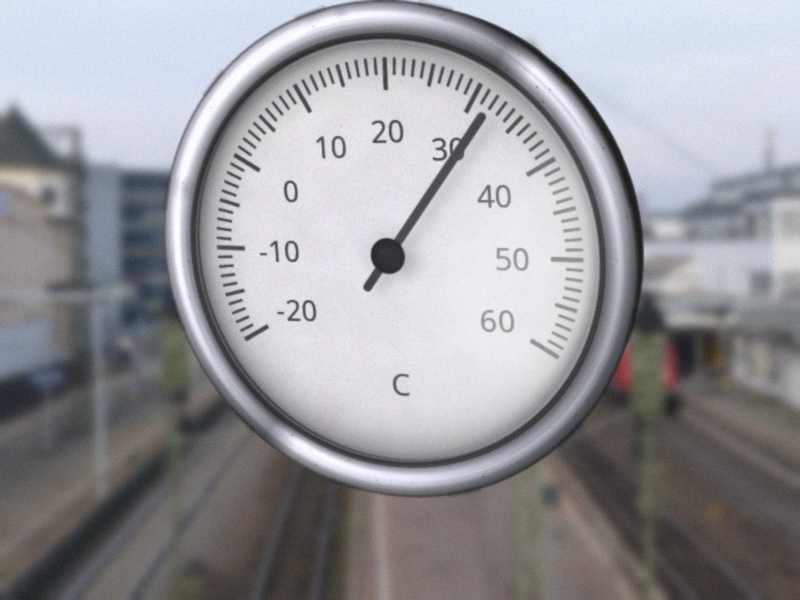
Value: 32 °C
